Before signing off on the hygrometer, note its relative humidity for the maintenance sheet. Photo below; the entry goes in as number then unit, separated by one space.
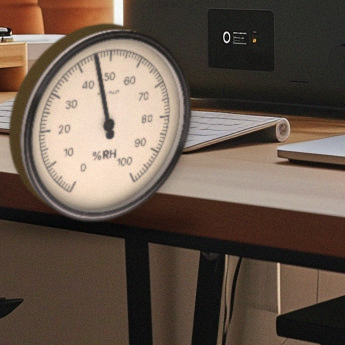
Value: 45 %
